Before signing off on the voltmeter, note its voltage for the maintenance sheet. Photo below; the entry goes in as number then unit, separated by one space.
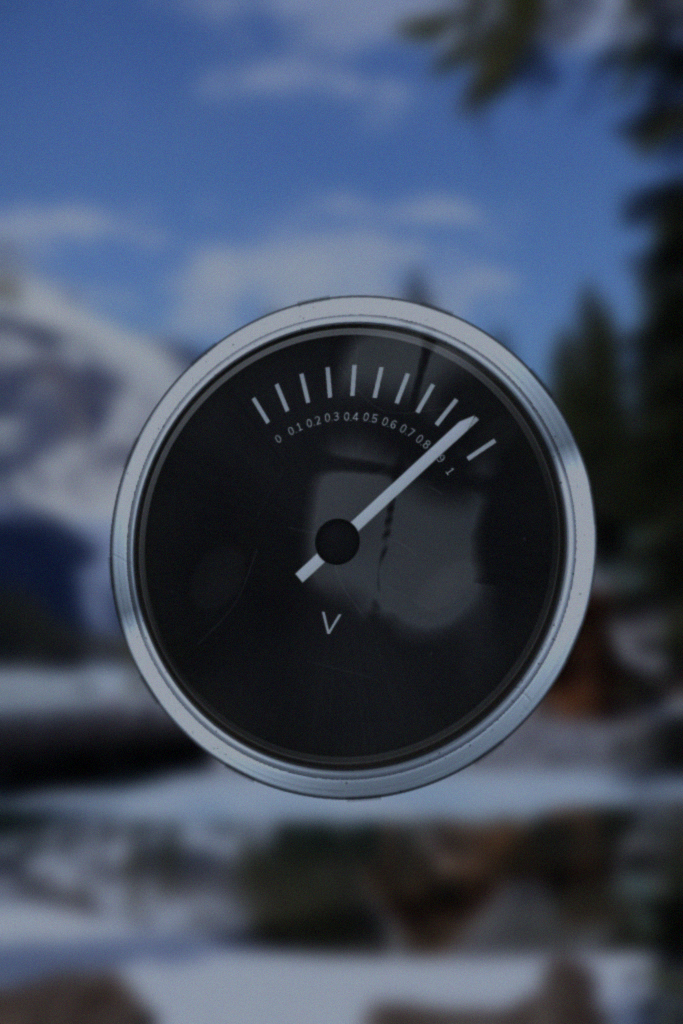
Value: 0.9 V
